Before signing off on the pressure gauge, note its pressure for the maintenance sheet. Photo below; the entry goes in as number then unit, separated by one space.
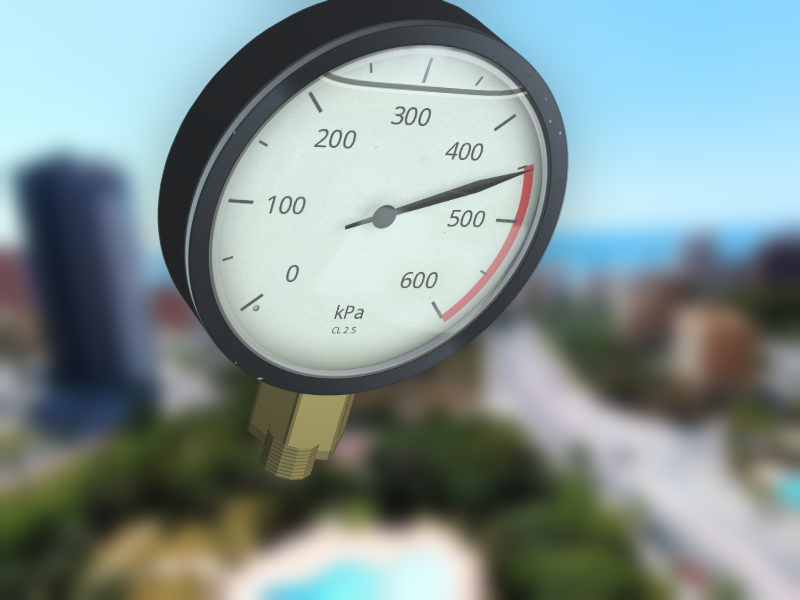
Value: 450 kPa
